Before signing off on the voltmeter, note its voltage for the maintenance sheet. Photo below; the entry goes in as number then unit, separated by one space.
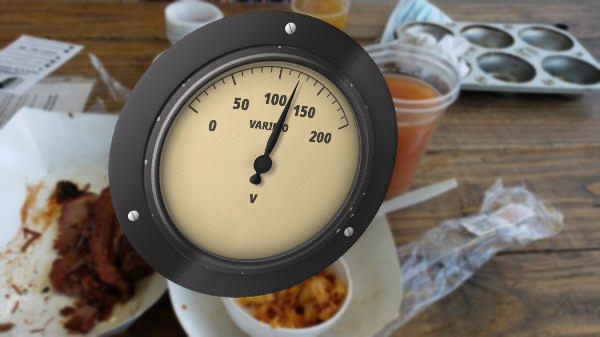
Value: 120 V
